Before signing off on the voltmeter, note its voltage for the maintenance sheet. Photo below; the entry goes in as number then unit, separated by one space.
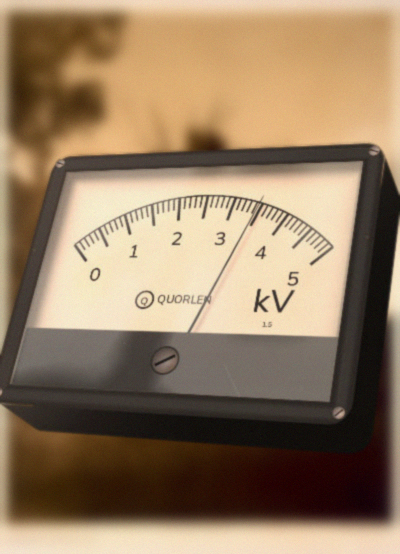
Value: 3.5 kV
